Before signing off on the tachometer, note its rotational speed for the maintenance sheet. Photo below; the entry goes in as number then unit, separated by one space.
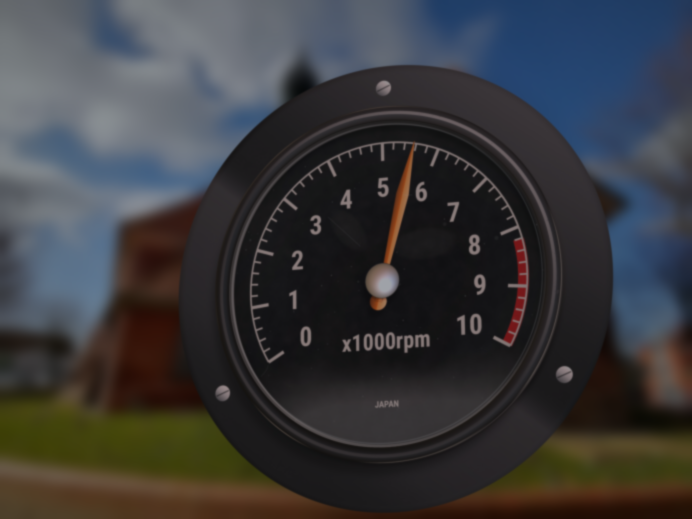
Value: 5600 rpm
